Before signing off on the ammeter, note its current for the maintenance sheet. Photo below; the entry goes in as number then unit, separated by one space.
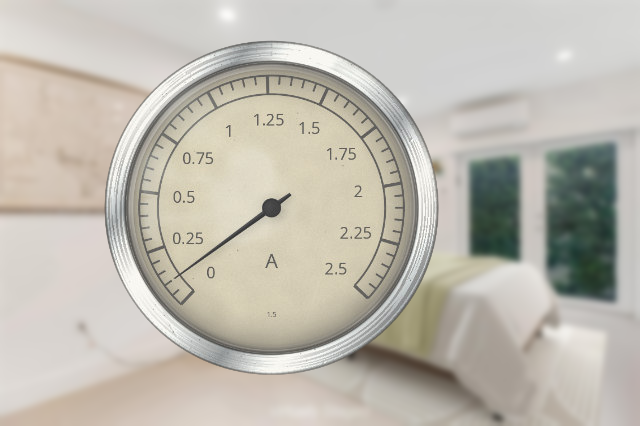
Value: 0.1 A
